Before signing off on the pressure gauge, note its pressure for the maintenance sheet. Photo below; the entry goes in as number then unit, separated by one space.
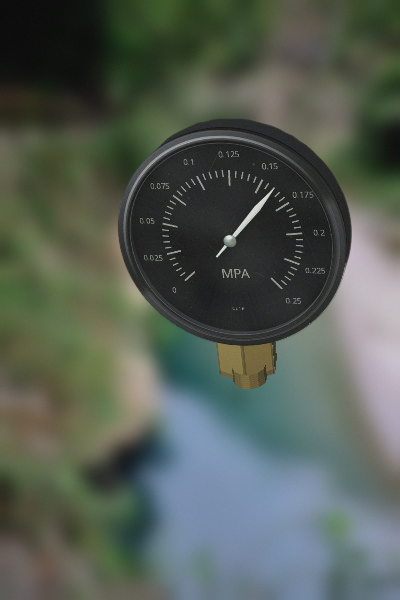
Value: 0.16 MPa
